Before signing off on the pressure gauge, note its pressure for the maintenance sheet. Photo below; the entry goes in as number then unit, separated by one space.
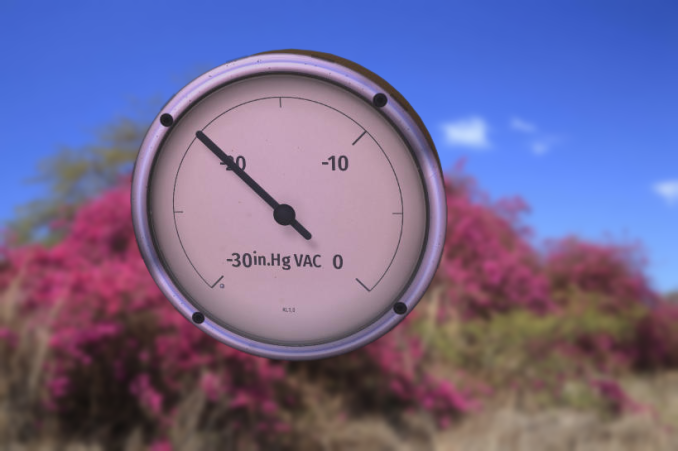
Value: -20 inHg
